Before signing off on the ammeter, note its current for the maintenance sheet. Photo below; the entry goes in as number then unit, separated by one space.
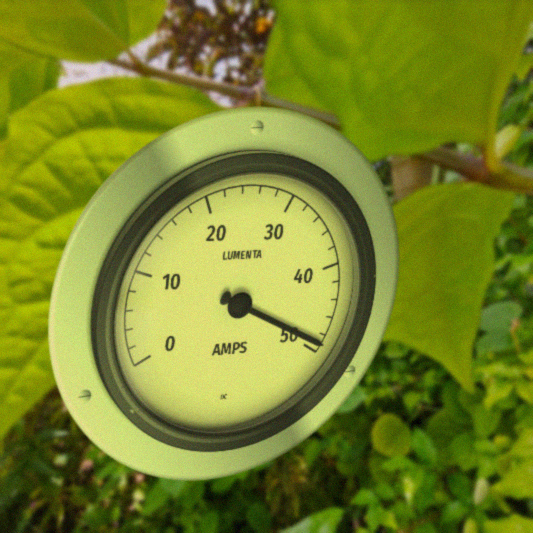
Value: 49 A
